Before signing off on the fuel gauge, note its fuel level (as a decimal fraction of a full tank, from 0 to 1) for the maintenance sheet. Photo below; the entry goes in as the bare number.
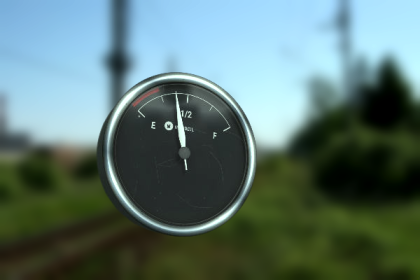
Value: 0.375
